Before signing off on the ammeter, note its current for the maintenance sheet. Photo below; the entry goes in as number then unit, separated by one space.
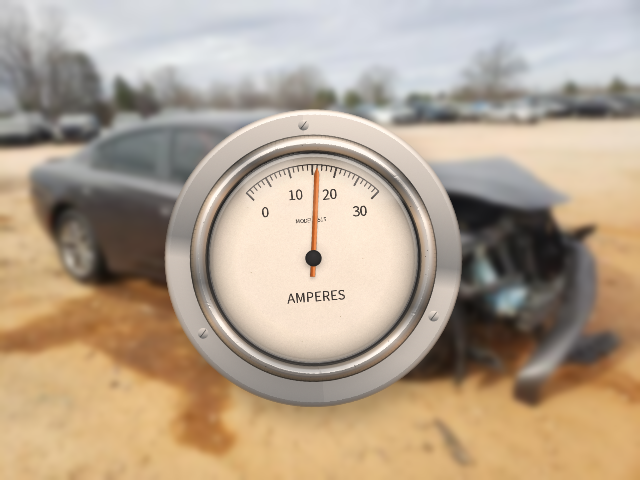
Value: 16 A
